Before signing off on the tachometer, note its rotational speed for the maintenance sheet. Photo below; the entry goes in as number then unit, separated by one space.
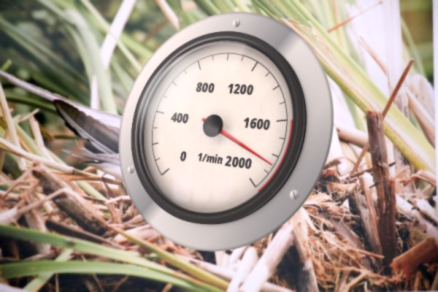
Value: 1850 rpm
